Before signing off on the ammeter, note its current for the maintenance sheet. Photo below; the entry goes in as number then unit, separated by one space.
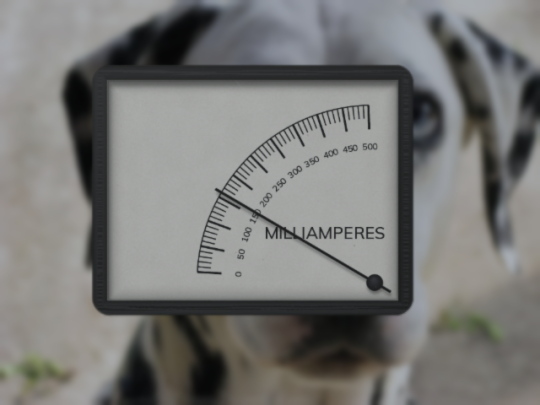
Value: 160 mA
